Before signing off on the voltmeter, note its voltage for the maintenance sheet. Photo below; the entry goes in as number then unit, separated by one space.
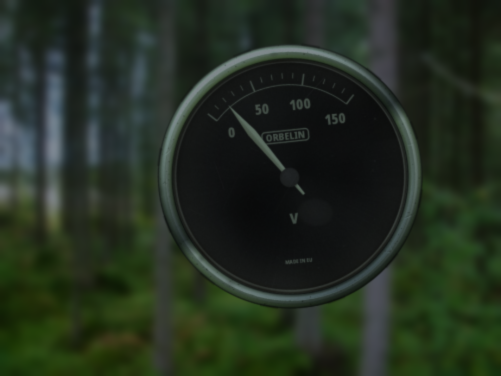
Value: 20 V
